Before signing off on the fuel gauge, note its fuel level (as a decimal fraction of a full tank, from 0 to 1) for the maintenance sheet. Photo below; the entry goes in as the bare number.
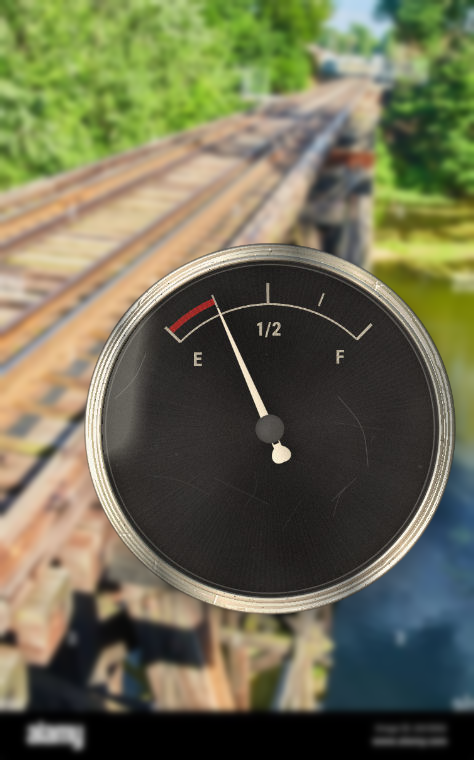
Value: 0.25
